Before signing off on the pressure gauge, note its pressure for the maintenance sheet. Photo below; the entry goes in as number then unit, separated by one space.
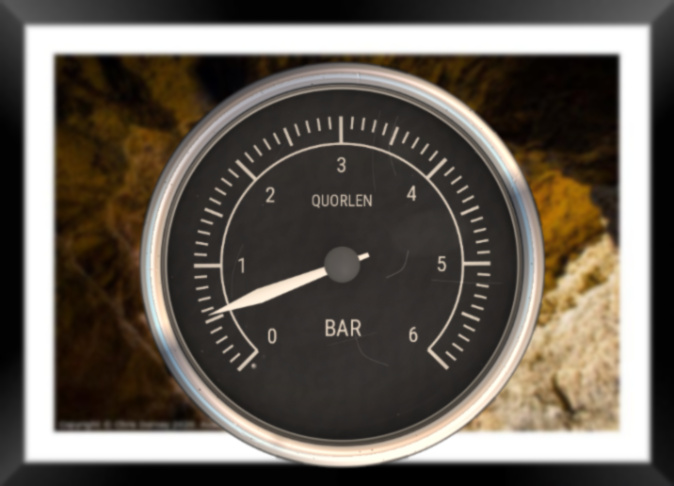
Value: 0.55 bar
